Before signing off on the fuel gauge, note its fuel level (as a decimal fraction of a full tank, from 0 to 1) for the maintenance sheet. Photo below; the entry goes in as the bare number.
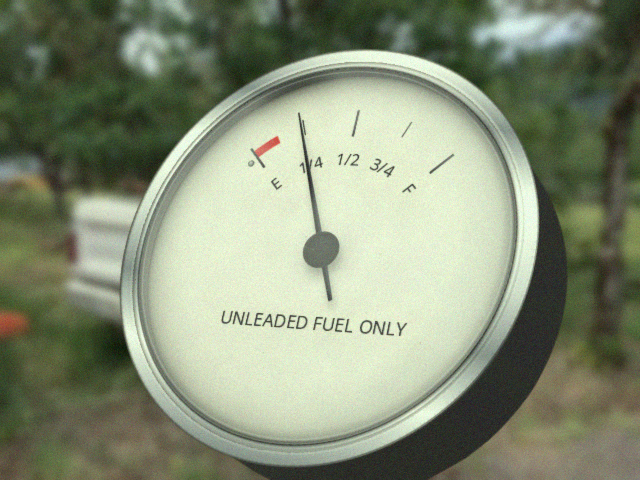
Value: 0.25
